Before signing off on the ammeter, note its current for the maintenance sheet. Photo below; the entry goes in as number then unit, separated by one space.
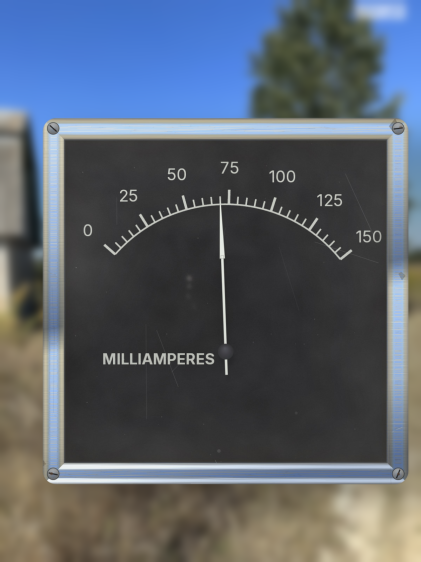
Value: 70 mA
